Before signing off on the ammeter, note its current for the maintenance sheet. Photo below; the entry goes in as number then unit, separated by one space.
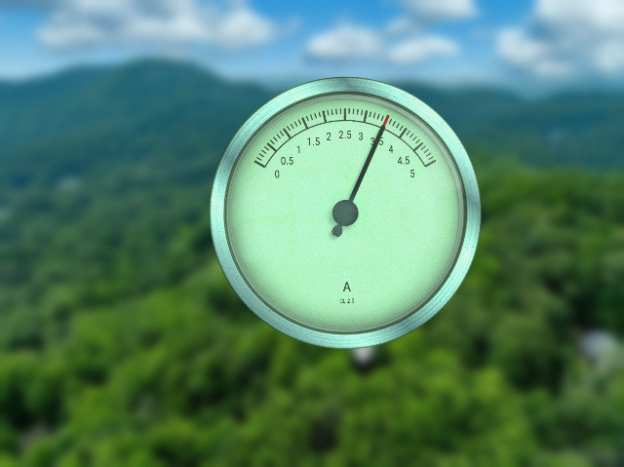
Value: 3.5 A
